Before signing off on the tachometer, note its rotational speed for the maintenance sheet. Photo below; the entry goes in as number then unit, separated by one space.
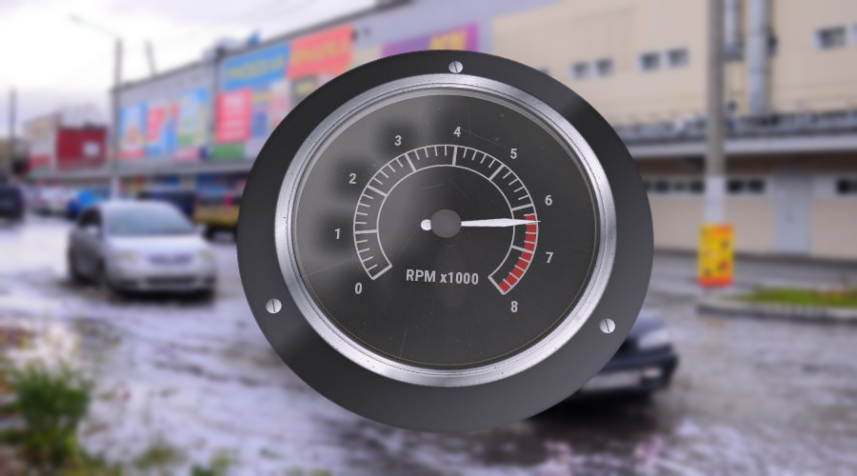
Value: 6400 rpm
